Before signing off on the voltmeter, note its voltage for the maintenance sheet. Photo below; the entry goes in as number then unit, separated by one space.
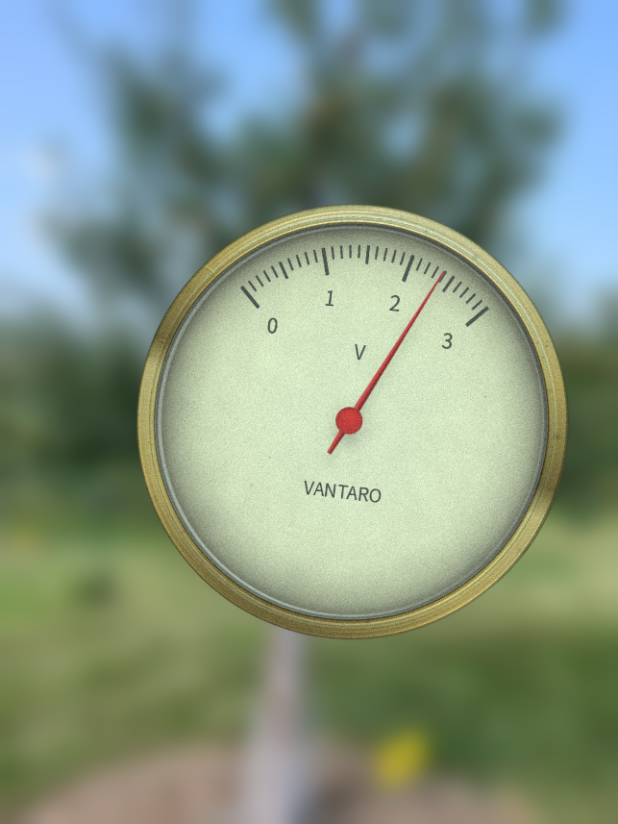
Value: 2.4 V
